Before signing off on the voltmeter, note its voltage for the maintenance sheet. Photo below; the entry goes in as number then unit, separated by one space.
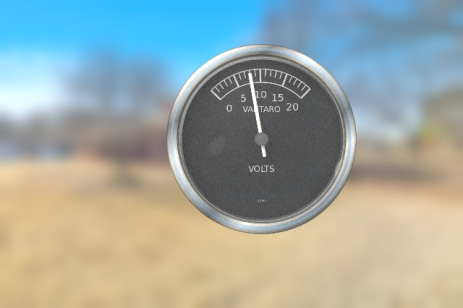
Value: 8 V
